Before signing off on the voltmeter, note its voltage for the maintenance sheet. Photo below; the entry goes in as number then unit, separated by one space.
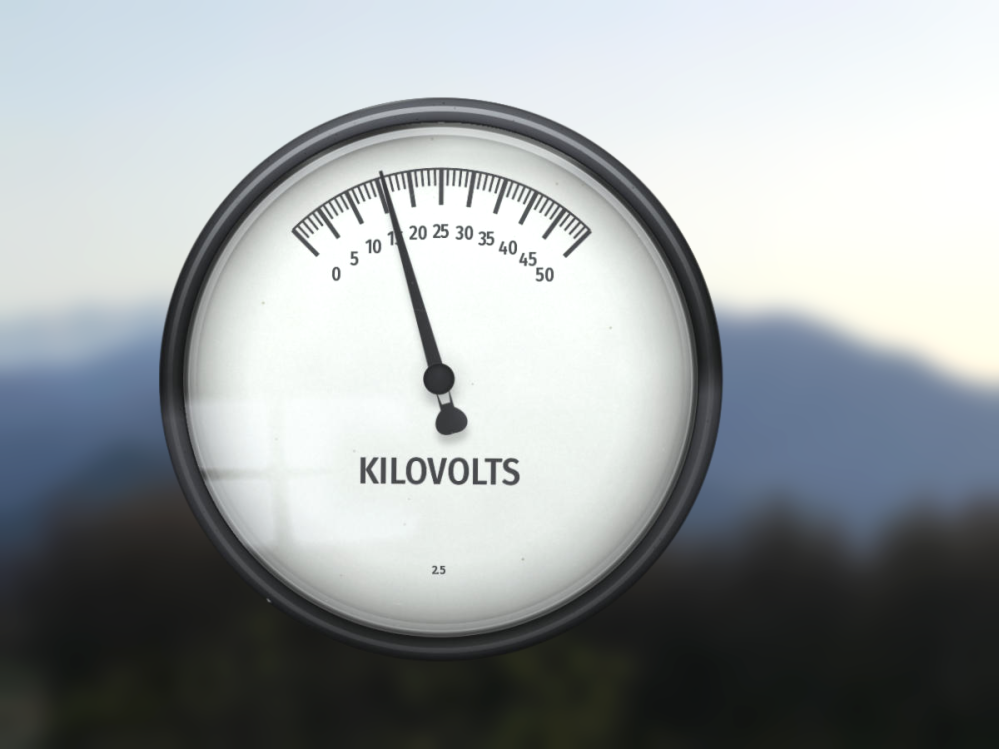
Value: 16 kV
